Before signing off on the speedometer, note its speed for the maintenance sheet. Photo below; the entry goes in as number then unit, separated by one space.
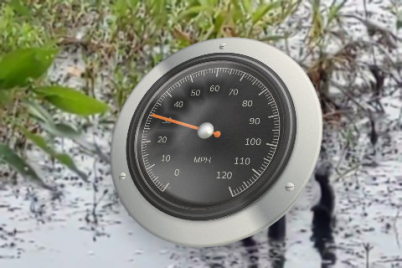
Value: 30 mph
